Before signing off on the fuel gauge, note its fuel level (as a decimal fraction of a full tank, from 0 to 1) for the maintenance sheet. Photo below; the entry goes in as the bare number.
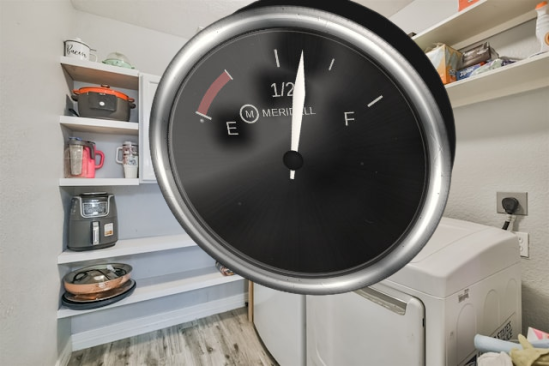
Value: 0.625
